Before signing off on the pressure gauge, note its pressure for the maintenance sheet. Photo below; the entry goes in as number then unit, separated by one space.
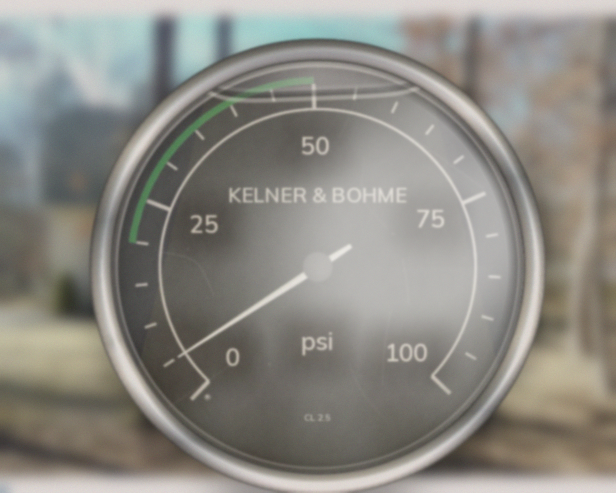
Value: 5 psi
